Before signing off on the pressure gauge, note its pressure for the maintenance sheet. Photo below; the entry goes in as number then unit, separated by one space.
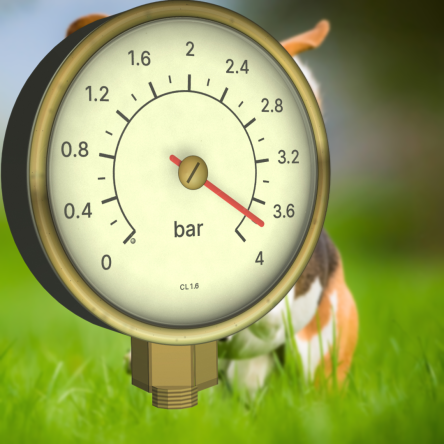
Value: 3.8 bar
